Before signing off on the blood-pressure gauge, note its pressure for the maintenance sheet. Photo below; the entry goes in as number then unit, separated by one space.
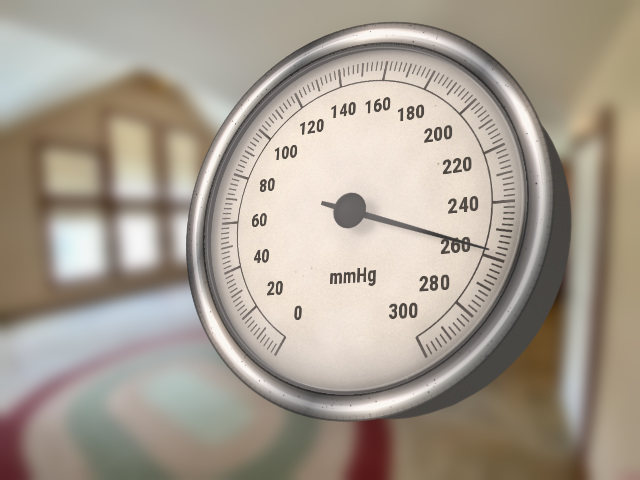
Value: 258 mmHg
